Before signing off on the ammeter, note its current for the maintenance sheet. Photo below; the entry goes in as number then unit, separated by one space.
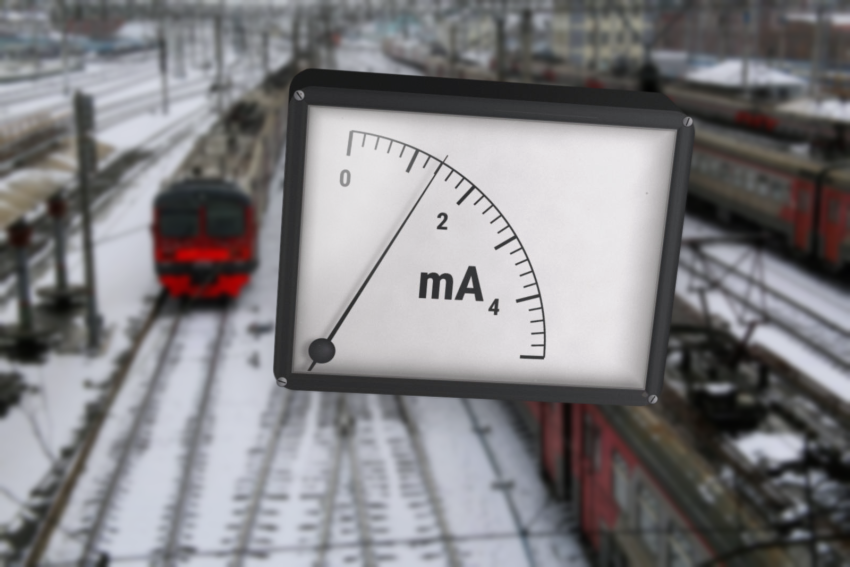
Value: 1.4 mA
